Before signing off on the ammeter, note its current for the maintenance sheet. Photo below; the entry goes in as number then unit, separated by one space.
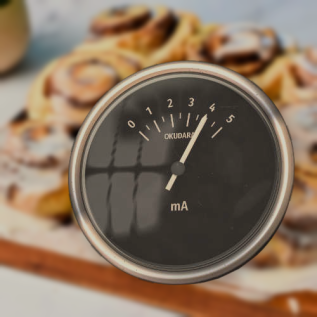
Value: 4 mA
